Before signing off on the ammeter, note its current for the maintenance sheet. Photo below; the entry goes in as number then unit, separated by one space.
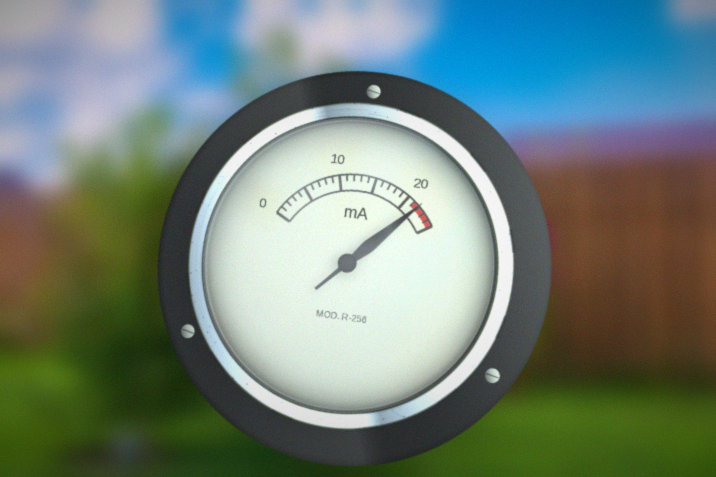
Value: 22 mA
